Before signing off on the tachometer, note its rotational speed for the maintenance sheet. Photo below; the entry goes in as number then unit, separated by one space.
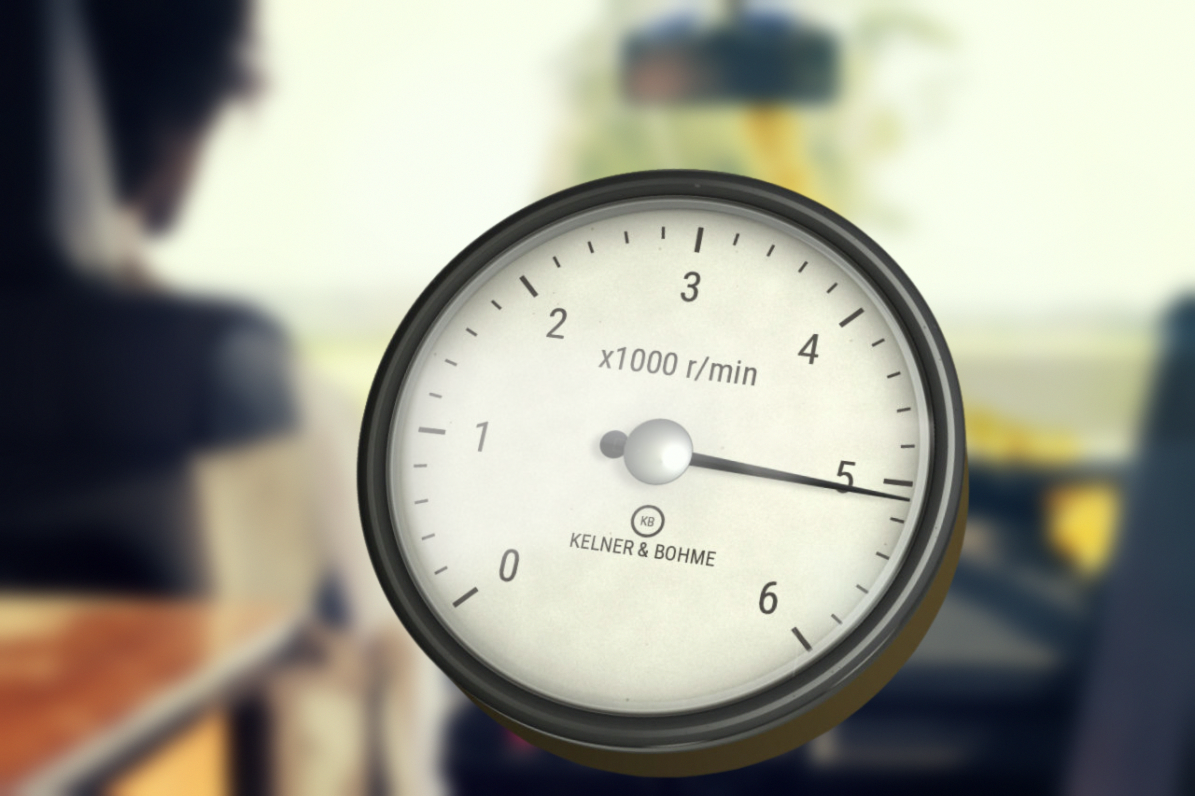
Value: 5100 rpm
